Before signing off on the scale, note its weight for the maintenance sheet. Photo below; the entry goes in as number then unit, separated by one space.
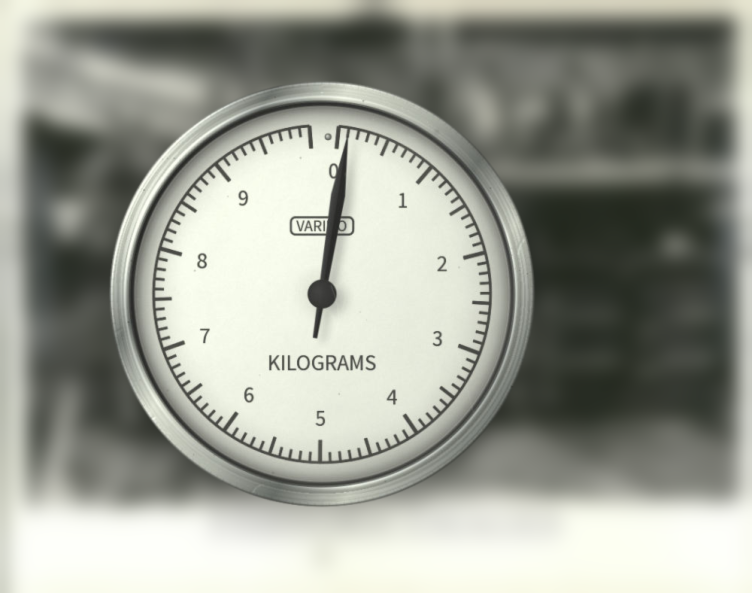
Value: 0.1 kg
